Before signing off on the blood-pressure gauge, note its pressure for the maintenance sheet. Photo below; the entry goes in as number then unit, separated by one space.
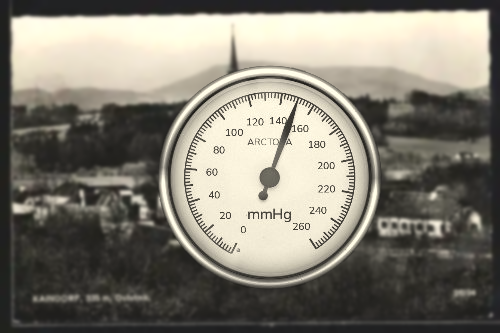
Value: 150 mmHg
